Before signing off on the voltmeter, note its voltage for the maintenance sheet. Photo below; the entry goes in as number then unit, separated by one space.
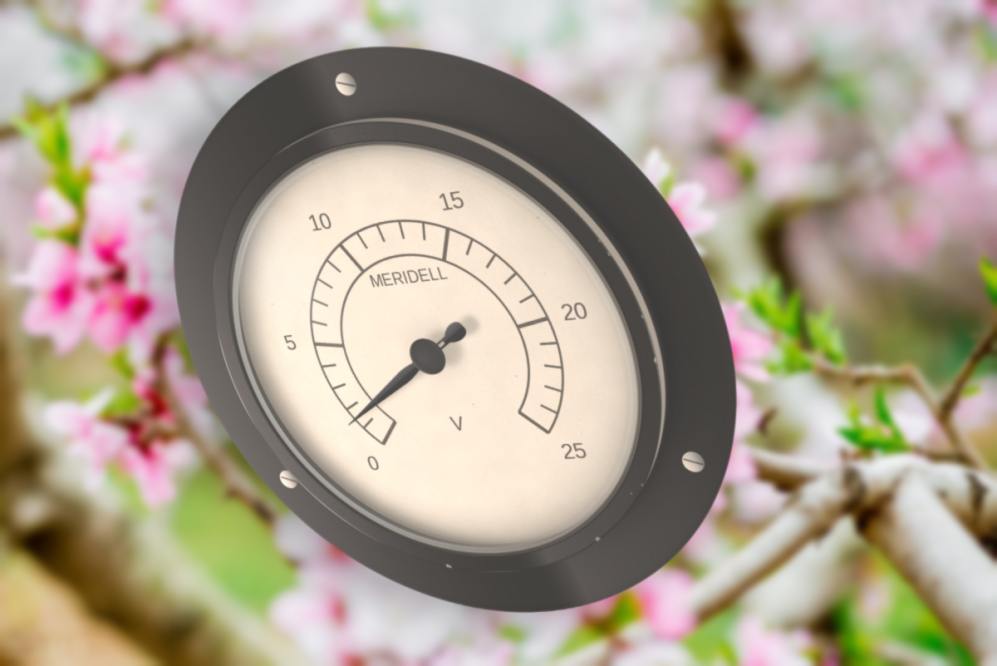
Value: 1.5 V
